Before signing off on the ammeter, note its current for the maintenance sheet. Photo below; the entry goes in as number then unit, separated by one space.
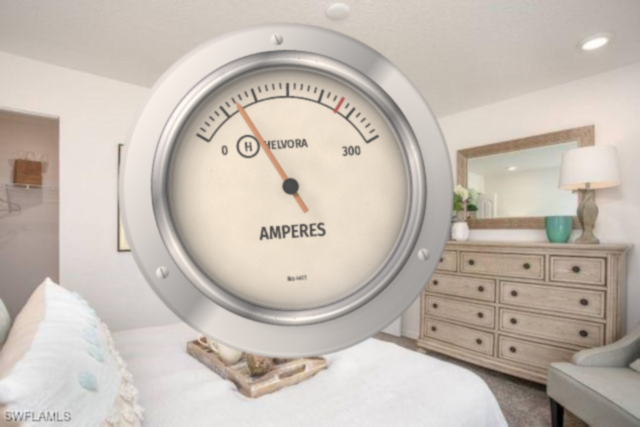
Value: 70 A
